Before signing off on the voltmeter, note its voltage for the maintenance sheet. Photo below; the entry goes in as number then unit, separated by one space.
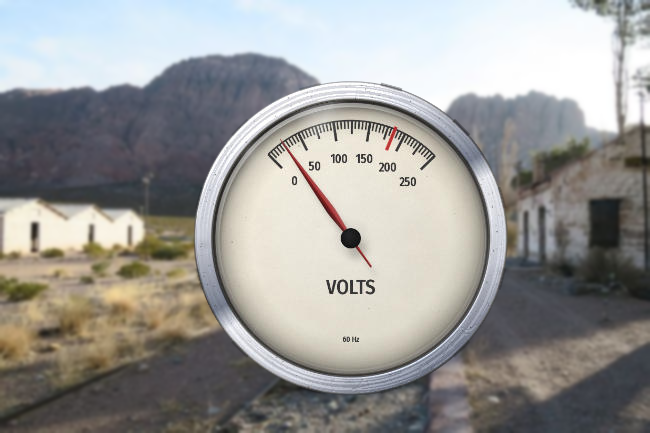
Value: 25 V
